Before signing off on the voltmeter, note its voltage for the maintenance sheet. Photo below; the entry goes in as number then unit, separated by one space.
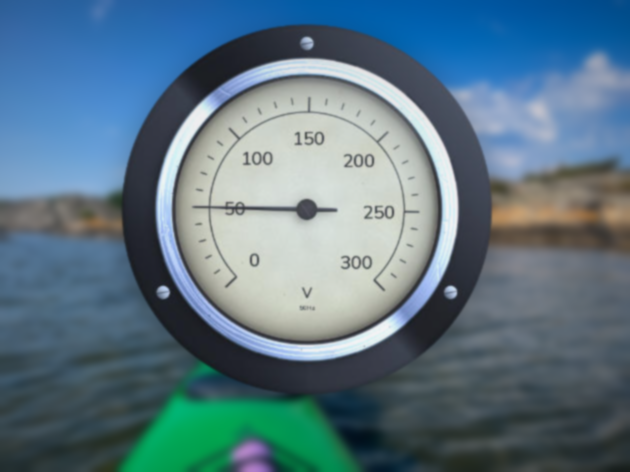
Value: 50 V
